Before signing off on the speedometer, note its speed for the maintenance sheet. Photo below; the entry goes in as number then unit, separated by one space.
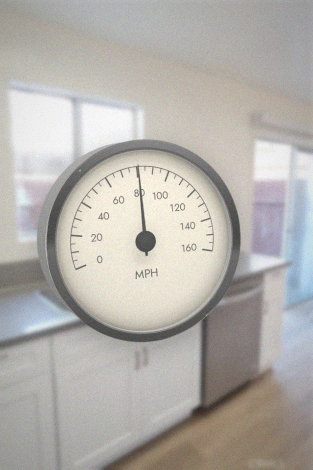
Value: 80 mph
